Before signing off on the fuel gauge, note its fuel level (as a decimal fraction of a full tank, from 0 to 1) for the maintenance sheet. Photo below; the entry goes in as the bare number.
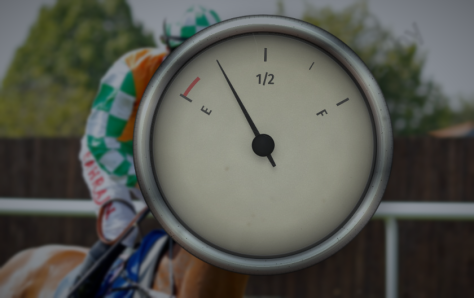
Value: 0.25
